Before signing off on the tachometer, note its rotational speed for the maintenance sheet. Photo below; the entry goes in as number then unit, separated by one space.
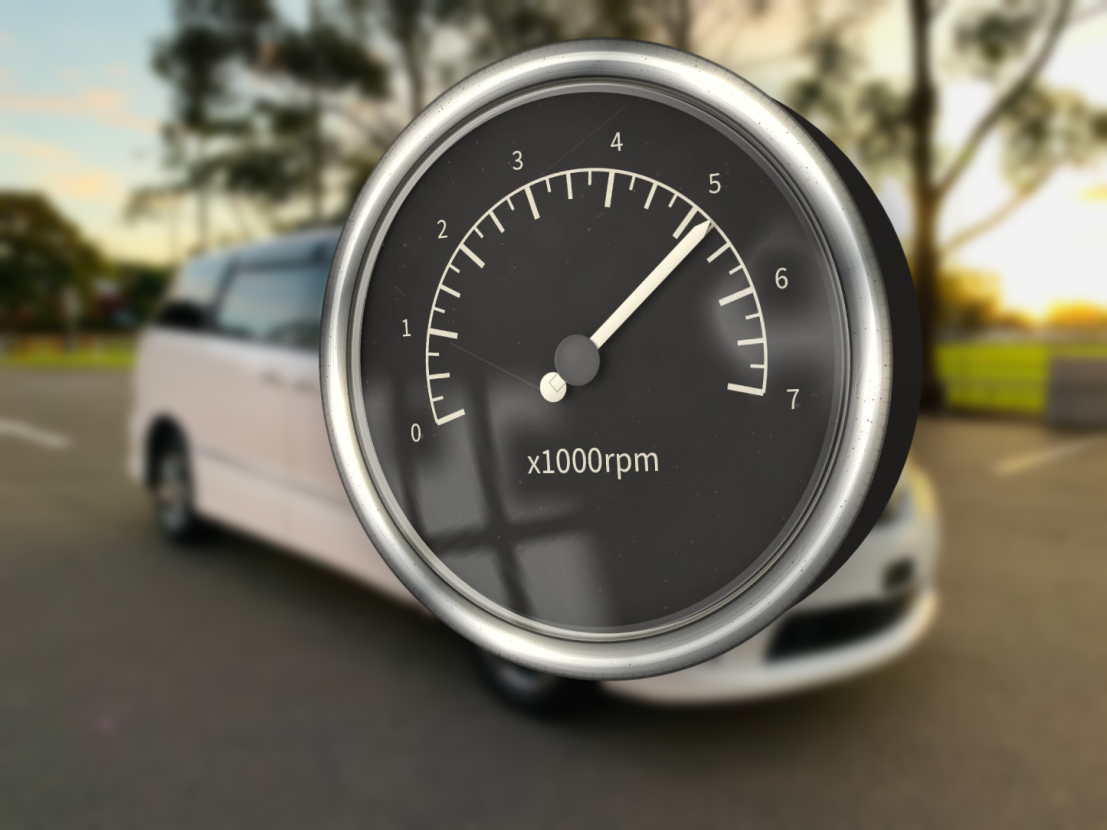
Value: 5250 rpm
